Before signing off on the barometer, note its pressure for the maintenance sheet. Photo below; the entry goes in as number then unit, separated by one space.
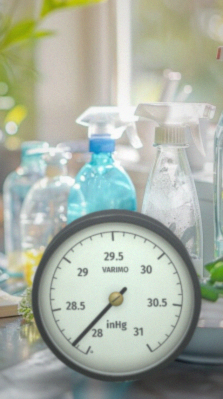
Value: 28.15 inHg
